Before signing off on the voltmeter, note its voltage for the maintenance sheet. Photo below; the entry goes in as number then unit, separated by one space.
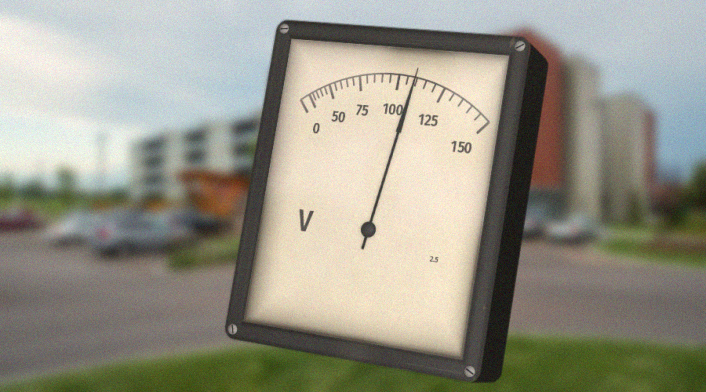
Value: 110 V
